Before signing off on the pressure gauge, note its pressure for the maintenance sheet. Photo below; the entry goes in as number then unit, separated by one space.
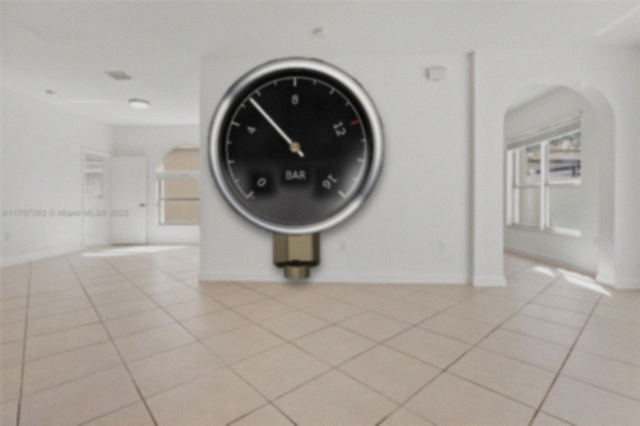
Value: 5.5 bar
